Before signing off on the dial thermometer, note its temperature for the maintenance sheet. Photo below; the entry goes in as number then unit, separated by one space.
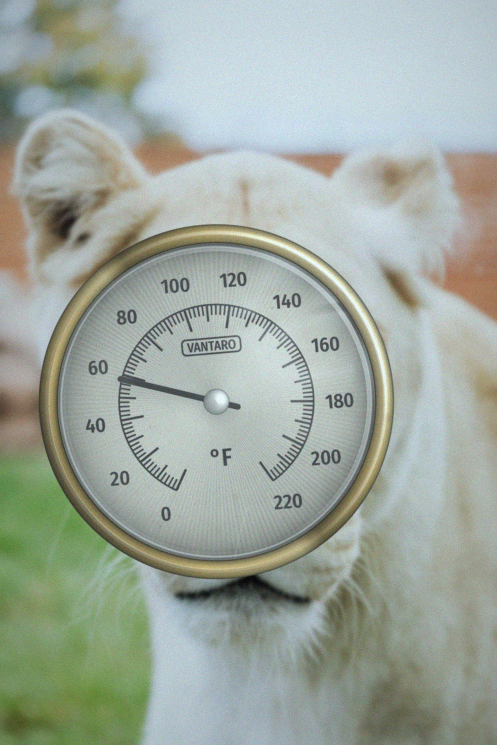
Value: 58 °F
